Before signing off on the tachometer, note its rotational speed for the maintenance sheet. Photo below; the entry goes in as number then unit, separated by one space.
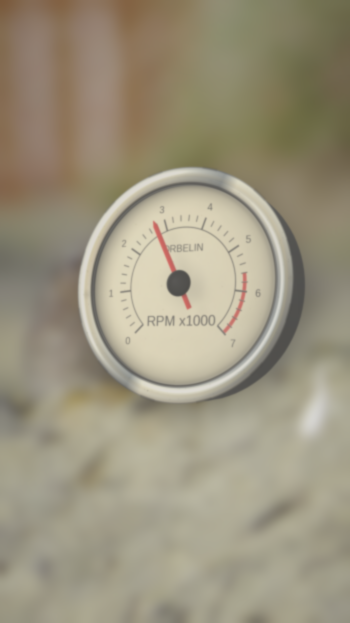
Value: 2800 rpm
